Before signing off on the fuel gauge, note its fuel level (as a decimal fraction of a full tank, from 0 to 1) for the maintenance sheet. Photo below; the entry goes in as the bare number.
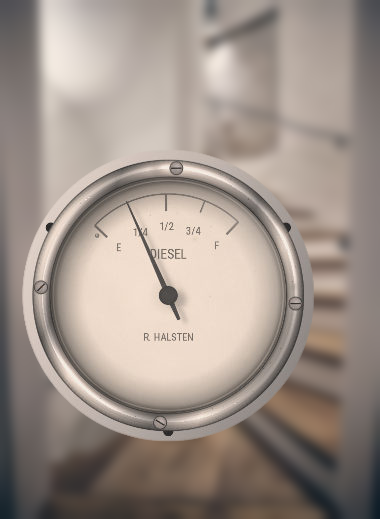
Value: 0.25
